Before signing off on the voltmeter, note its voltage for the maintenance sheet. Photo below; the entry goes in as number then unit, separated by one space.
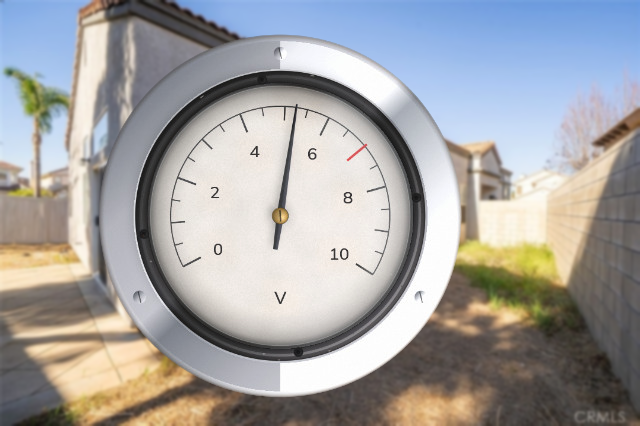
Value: 5.25 V
